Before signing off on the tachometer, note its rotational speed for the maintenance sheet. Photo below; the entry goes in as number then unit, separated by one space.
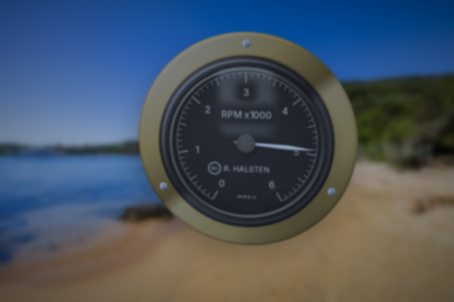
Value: 4900 rpm
